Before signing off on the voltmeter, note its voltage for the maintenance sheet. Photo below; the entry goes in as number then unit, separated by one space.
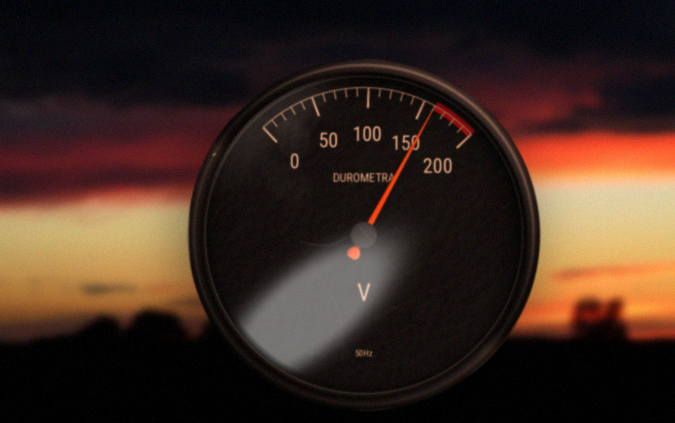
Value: 160 V
